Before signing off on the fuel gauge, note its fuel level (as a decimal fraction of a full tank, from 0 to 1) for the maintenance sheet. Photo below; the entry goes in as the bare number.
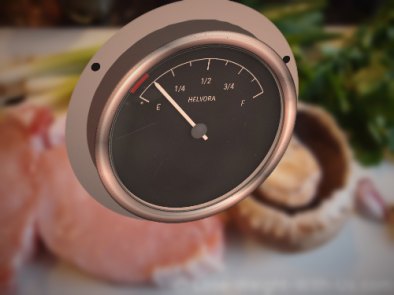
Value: 0.125
